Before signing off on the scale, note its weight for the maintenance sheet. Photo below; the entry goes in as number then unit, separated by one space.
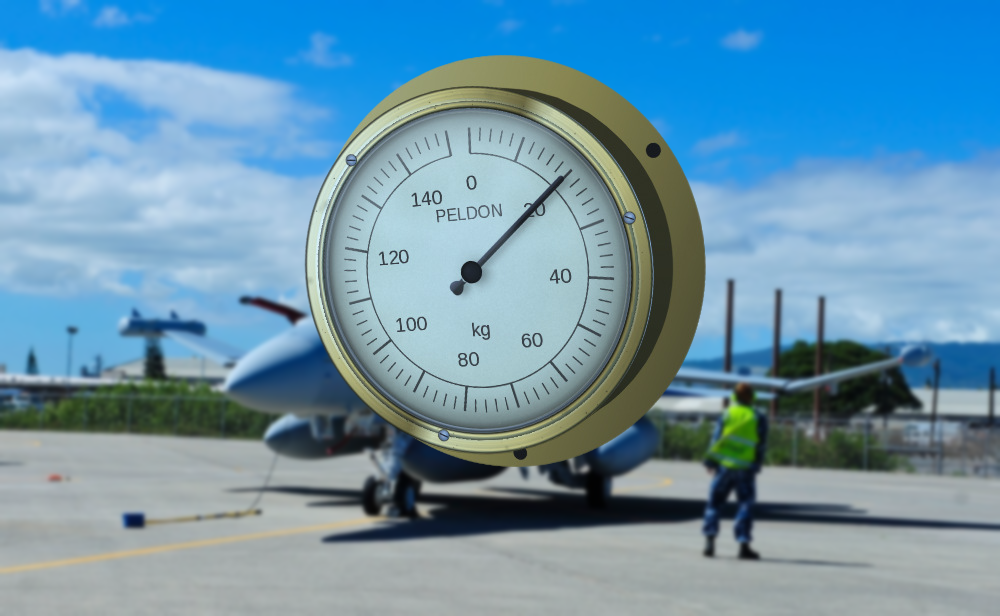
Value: 20 kg
